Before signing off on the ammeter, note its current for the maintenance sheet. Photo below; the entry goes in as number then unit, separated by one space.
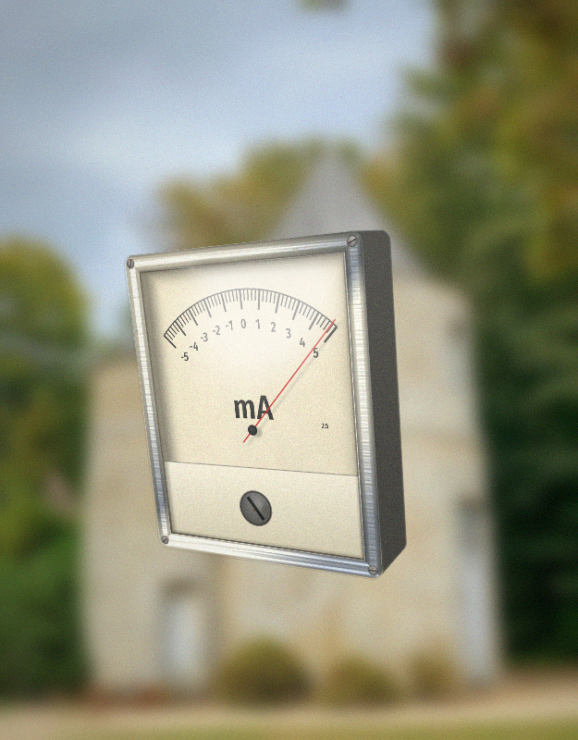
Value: 4.8 mA
